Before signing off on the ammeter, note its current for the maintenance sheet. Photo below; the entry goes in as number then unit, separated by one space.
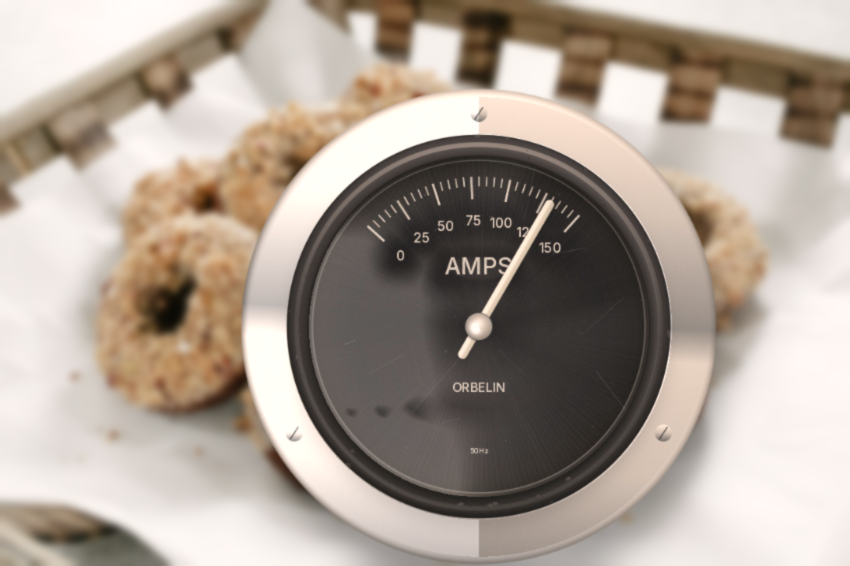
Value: 130 A
